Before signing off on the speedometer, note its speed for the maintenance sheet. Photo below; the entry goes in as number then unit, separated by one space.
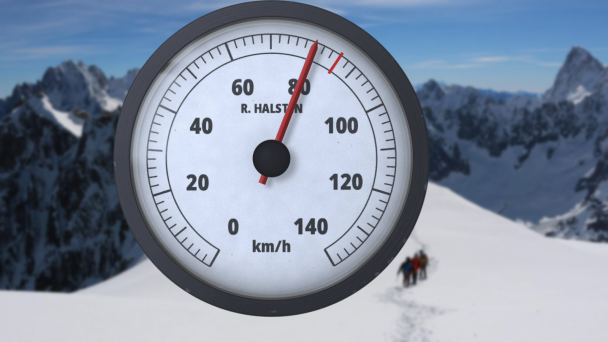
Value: 80 km/h
